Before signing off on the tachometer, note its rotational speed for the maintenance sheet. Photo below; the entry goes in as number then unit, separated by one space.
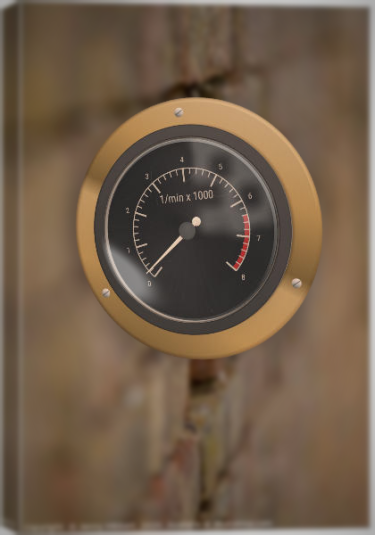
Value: 200 rpm
